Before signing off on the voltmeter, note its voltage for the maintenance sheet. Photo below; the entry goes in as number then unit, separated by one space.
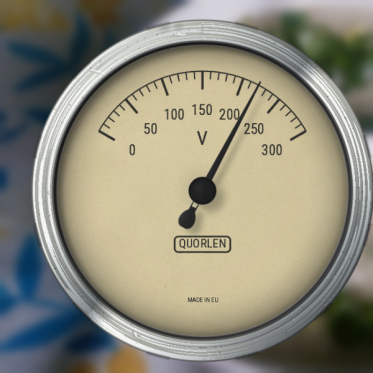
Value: 220 V
